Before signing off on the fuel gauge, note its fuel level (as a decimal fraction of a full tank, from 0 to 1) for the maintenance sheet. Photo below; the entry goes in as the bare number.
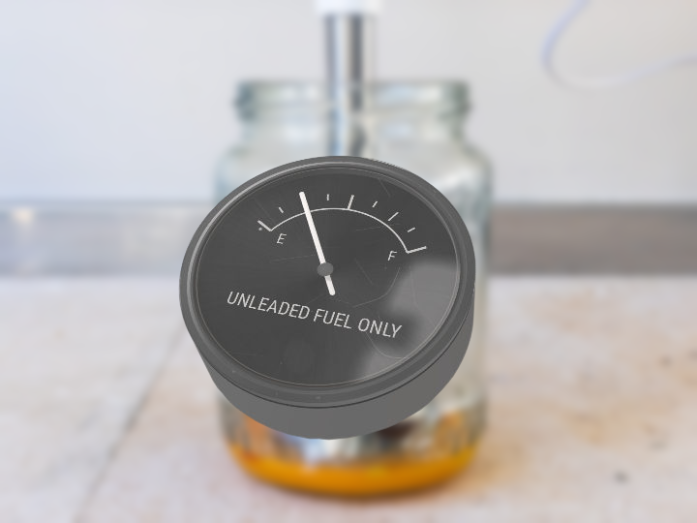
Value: 0.25
